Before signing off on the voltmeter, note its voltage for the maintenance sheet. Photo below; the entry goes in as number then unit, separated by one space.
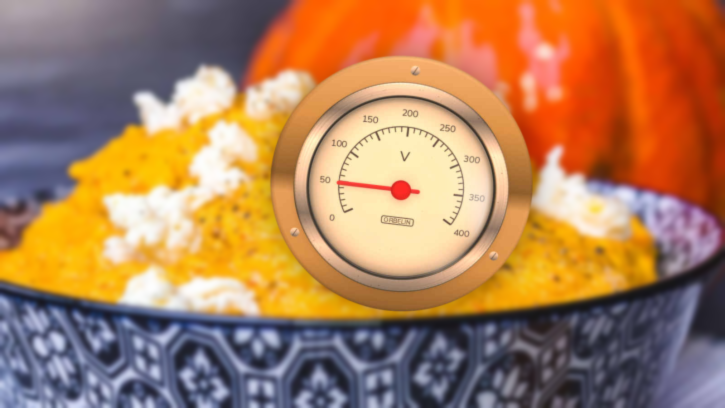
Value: 50 V
